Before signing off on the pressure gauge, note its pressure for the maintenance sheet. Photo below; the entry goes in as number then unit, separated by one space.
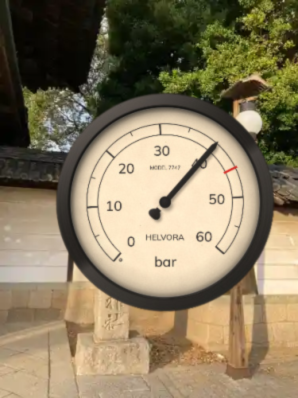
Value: 40 bar
